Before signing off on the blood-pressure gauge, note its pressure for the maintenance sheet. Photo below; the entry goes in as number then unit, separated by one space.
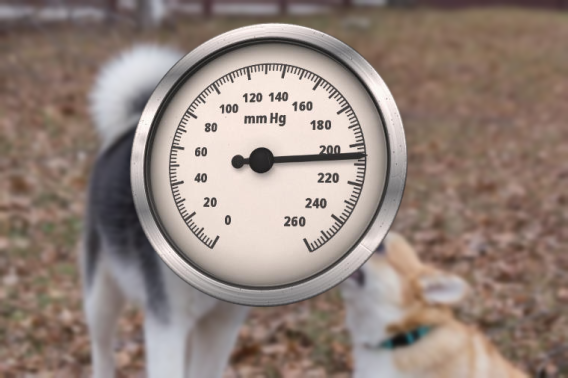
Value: 206 mmHg
